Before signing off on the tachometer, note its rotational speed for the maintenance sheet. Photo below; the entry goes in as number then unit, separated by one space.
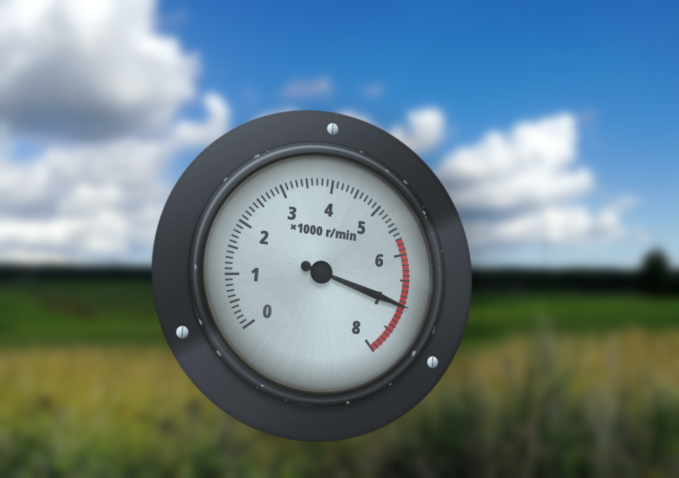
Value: 7000 rpm
